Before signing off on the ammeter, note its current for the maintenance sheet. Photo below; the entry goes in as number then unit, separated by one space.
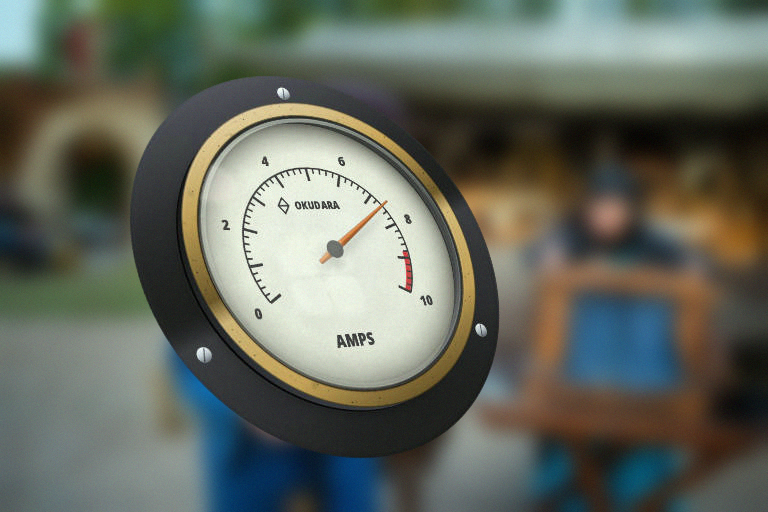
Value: 7.4 A
